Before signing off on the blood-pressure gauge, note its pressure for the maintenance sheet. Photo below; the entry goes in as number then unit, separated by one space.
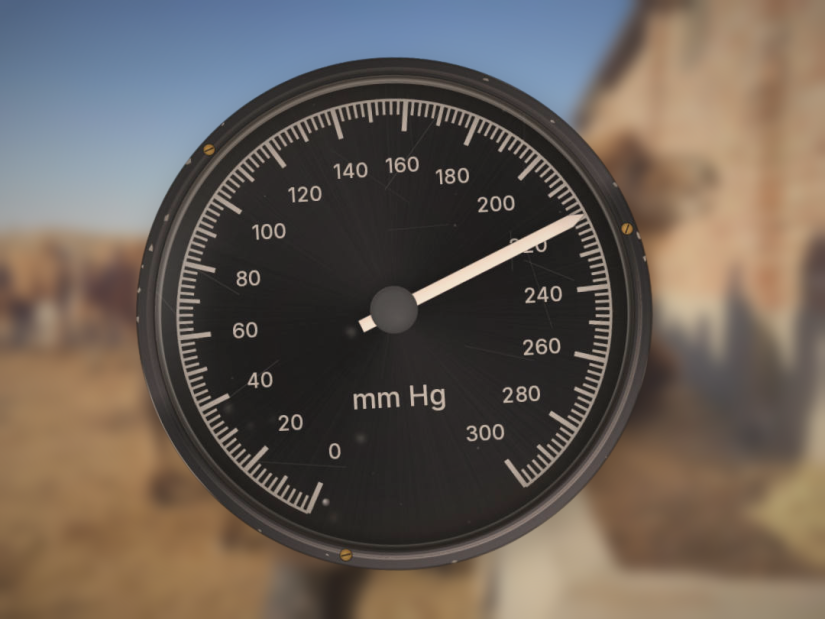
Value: 220 mmHg
